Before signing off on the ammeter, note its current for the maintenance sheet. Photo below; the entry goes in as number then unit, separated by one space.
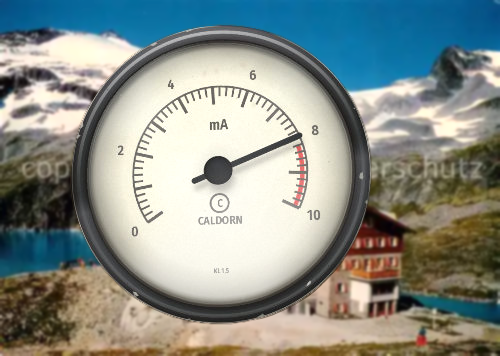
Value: 8 mA
